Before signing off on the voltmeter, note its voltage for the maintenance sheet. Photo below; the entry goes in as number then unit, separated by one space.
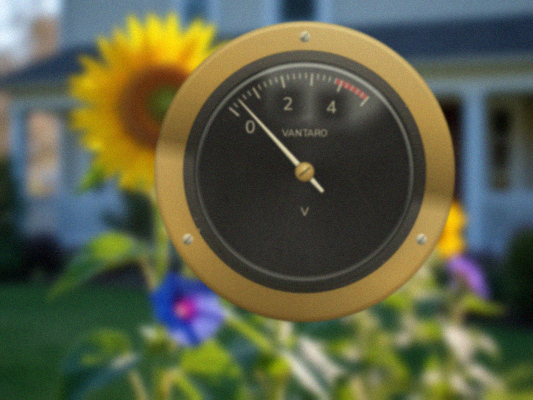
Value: 0.4 V
